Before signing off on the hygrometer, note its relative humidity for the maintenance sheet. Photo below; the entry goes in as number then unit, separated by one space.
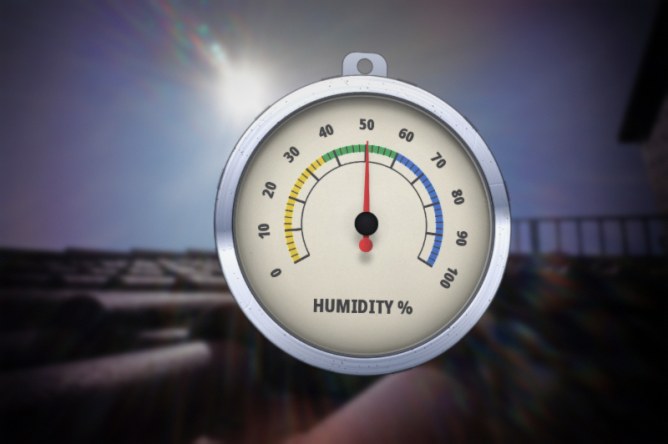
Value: 50 %
